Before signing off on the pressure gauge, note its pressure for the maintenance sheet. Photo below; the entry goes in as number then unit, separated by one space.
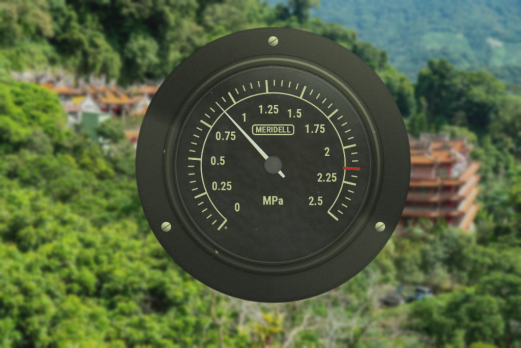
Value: 0.9 MPa
